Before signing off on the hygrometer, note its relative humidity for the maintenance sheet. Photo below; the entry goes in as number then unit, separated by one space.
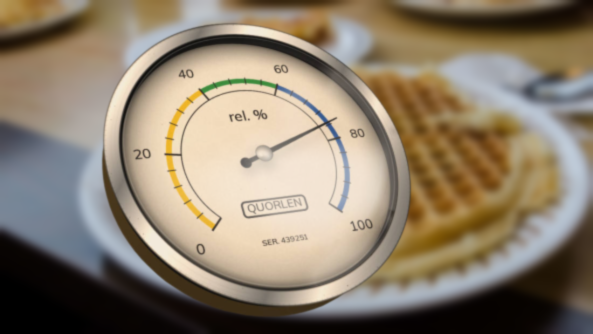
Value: 76 %
